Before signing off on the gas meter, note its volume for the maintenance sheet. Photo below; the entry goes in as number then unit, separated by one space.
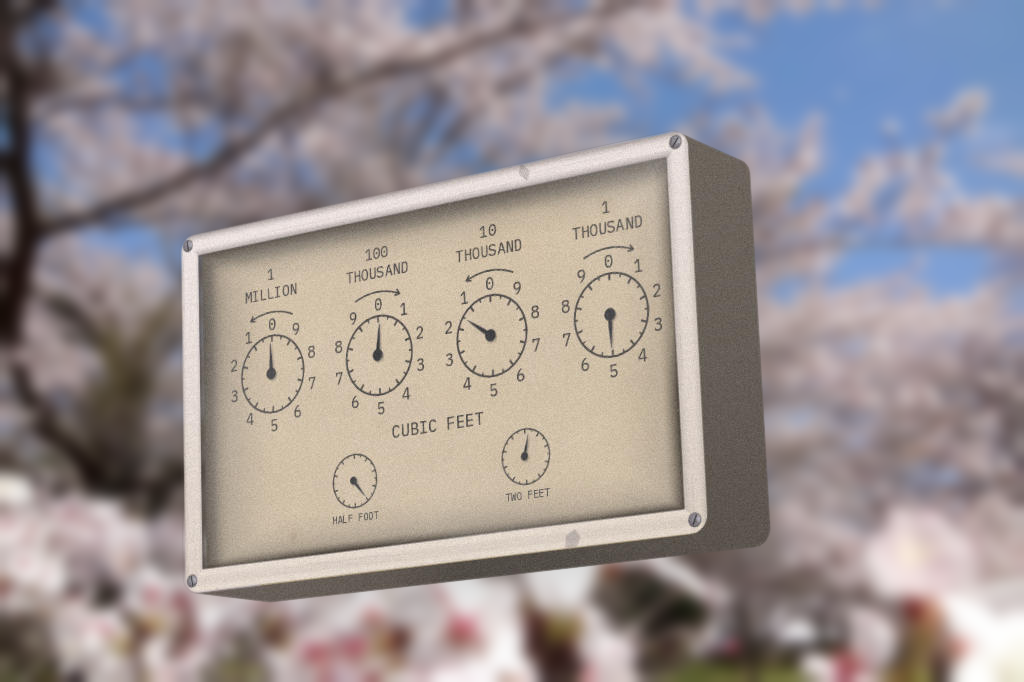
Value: 1500 ft³
